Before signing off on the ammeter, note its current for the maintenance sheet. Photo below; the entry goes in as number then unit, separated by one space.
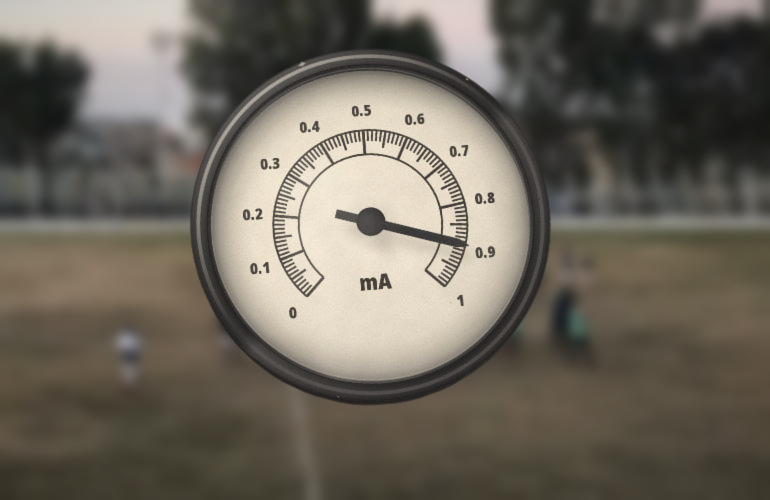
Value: 0.9 mA
